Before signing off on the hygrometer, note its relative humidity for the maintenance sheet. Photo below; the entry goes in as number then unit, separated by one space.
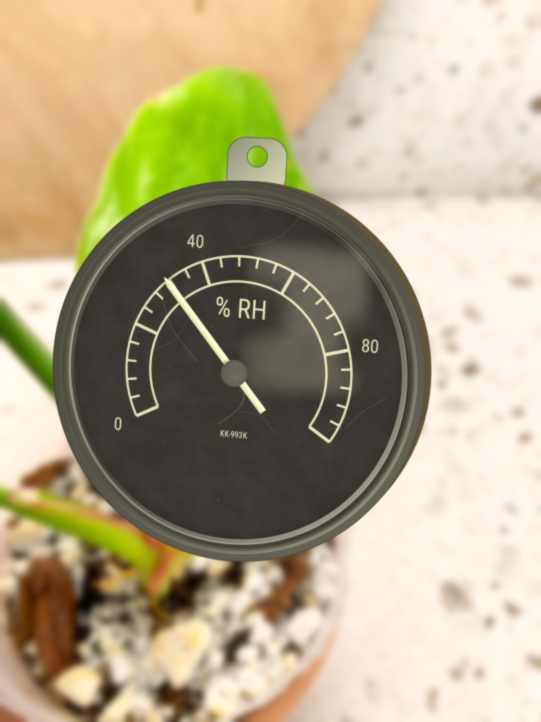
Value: 32 %
